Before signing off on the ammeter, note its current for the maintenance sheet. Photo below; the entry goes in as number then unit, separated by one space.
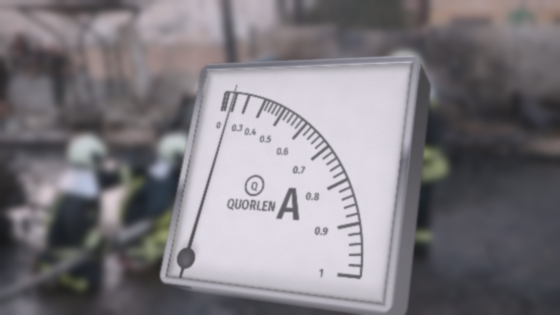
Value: 0.2 A
